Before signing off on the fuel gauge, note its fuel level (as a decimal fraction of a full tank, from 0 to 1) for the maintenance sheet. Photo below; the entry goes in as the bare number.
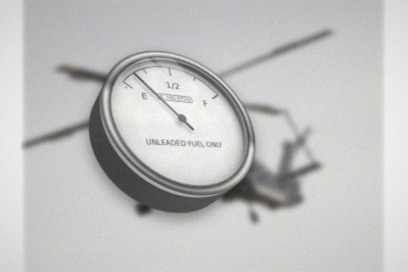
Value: 0.125
